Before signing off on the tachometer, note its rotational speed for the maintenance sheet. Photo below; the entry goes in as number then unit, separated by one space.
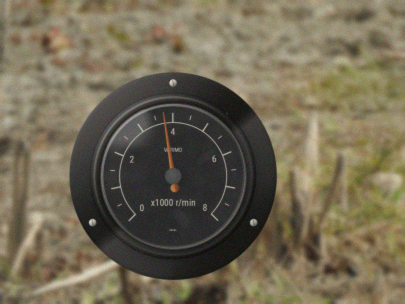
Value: 3750 rpm
